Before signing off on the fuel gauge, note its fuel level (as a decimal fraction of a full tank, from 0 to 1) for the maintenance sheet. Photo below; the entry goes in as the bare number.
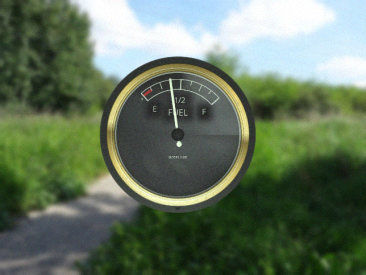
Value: 0.375
